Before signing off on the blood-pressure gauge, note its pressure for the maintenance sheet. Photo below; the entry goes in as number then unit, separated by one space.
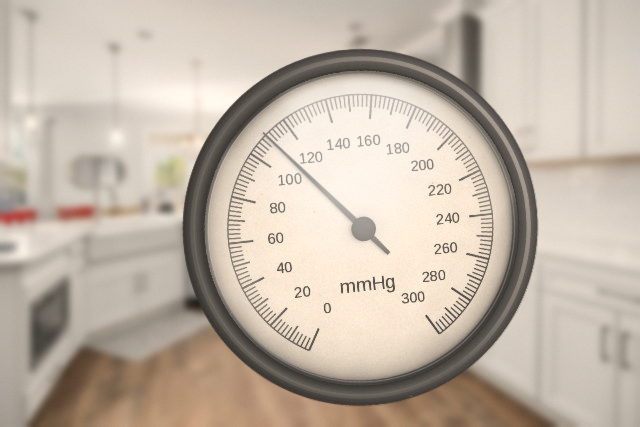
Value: 110 mmHg
